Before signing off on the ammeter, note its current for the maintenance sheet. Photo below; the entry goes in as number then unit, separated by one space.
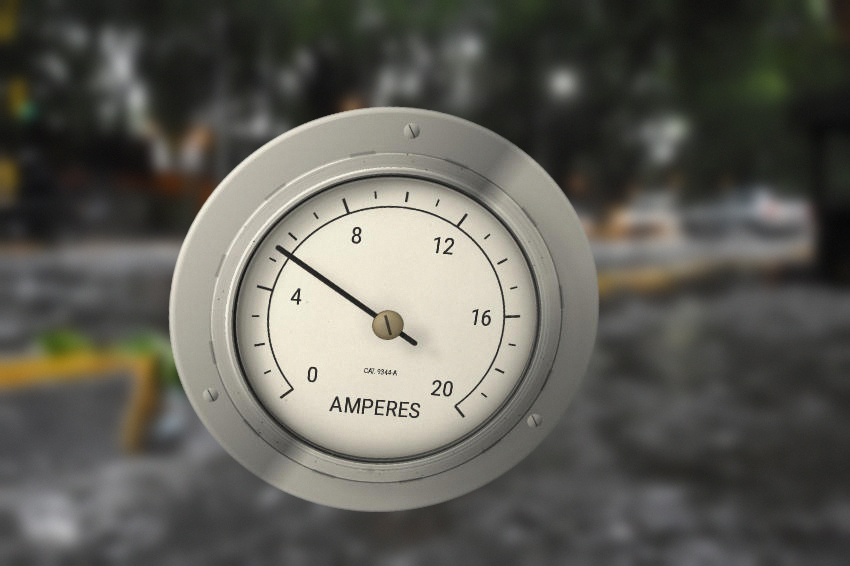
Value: 5.5 A
